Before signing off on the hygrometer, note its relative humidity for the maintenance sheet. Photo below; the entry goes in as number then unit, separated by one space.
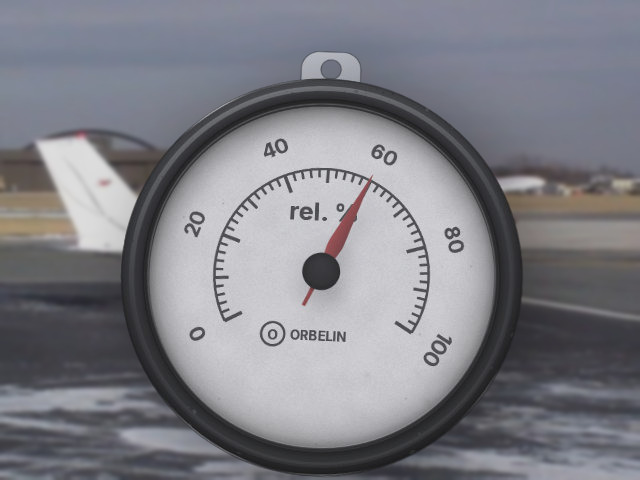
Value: 60 %
